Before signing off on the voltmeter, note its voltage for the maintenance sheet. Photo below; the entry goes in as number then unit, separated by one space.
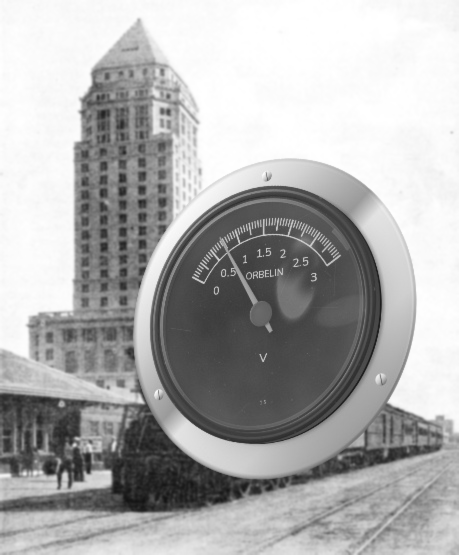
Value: 0.75 V
